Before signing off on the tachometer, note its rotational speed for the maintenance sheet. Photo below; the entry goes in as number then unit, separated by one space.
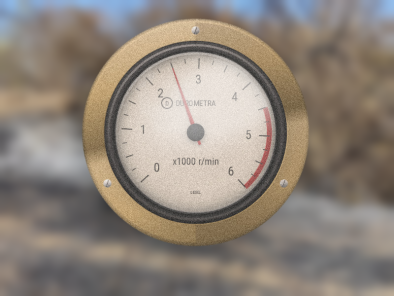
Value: 2500 rpm
